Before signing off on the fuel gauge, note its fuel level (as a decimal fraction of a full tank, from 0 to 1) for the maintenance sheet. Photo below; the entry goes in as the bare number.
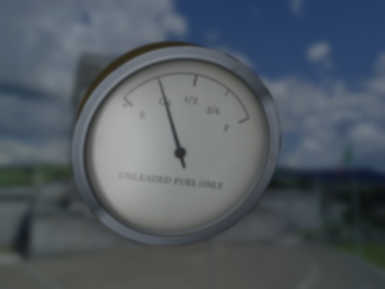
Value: 0.25
